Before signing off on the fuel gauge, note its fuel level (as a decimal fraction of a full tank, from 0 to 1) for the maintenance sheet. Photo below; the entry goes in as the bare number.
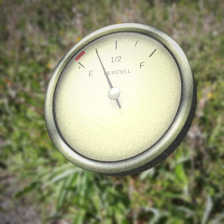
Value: 0.25
